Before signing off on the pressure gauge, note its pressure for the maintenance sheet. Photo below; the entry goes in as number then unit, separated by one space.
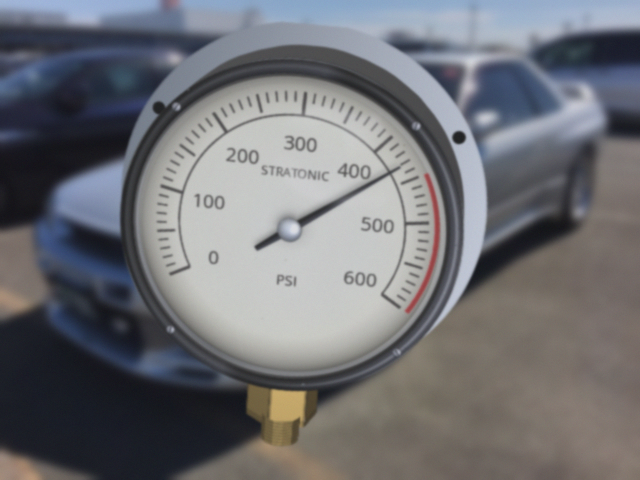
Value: 430 psi
